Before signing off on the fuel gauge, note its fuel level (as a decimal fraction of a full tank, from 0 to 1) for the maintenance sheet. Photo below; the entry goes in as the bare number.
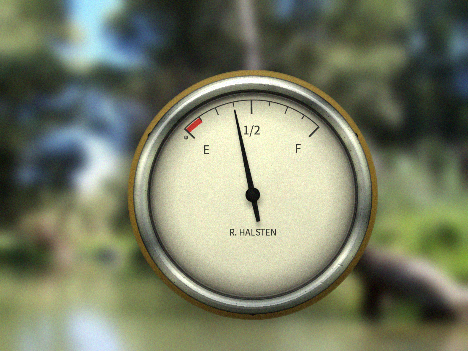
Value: 0.375
